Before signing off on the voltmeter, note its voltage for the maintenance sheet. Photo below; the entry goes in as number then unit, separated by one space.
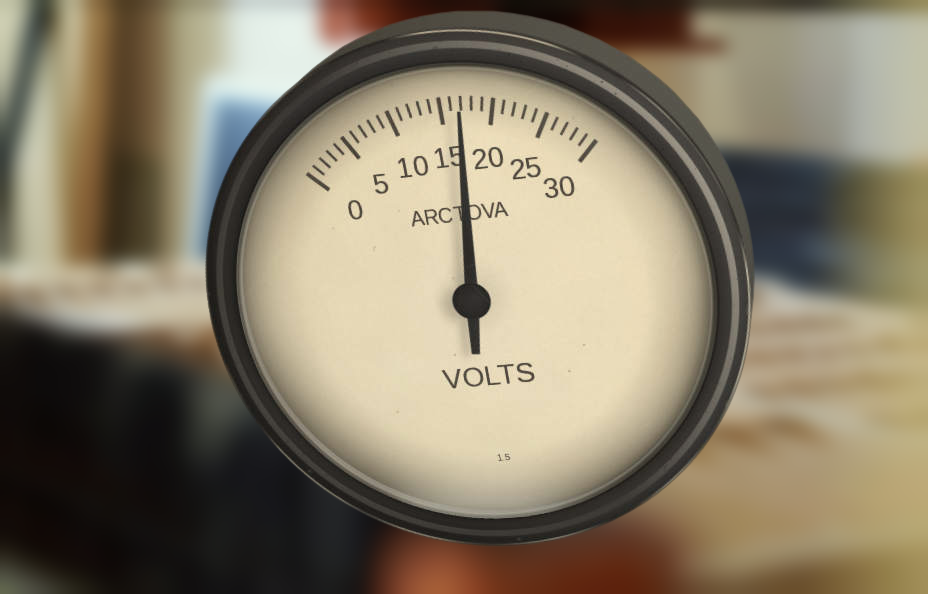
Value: 17 V
